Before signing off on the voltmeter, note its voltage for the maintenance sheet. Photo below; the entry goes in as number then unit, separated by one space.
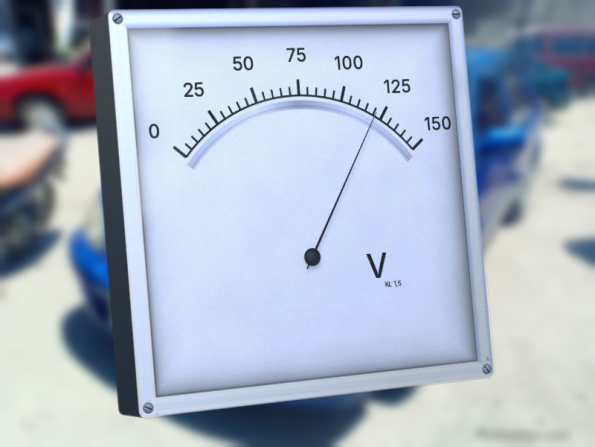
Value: 120 V
